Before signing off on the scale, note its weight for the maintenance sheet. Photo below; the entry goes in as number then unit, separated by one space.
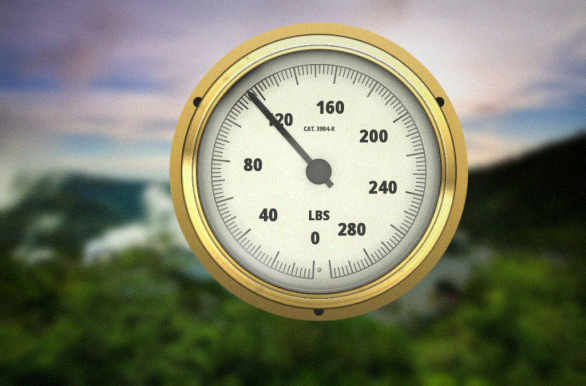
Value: 116 lb
